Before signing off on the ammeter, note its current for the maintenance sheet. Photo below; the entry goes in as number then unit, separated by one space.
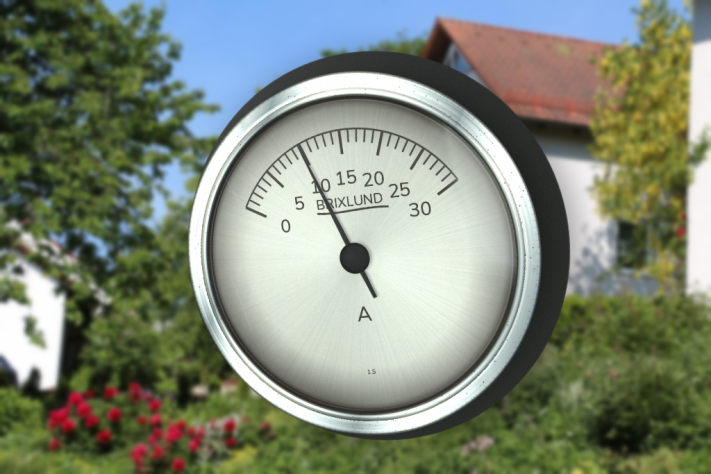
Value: 10 A
